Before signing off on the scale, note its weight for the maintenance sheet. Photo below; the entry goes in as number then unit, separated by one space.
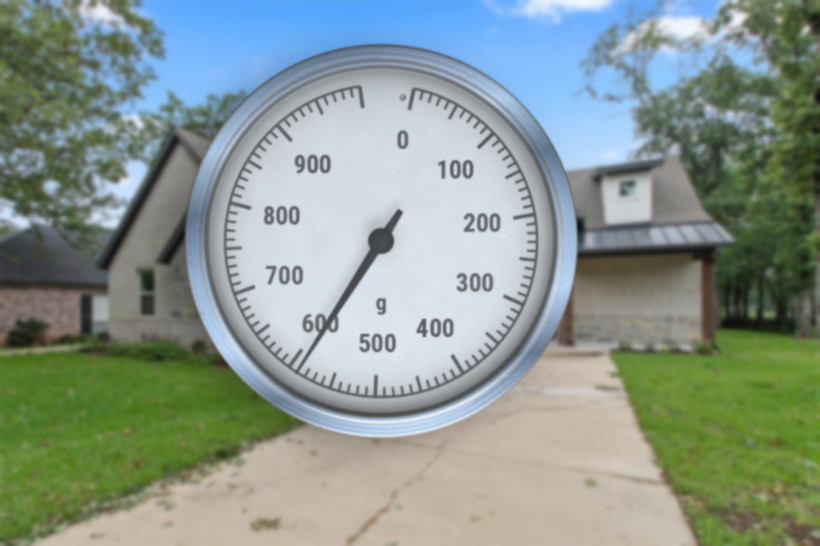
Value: 590 g
